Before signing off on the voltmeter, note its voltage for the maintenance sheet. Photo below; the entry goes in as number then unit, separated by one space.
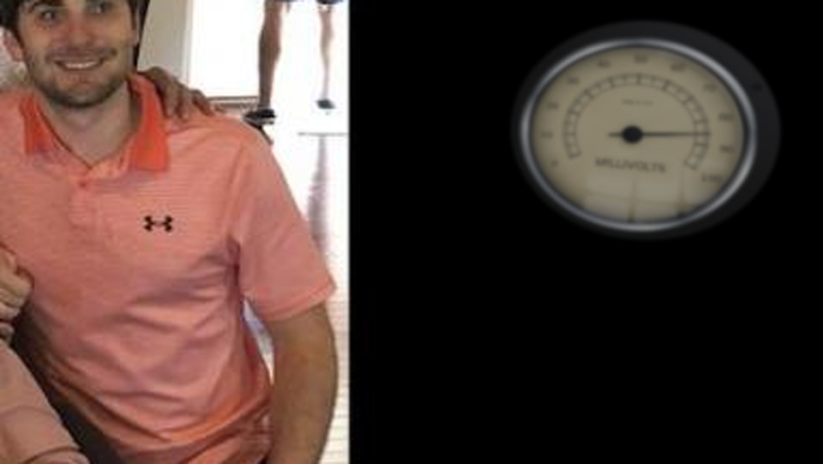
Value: 85 mV
